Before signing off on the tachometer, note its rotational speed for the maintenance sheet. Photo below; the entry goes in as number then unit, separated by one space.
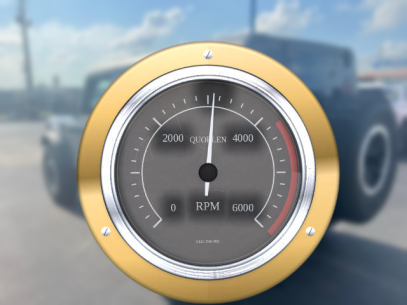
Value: 3100 rpm
